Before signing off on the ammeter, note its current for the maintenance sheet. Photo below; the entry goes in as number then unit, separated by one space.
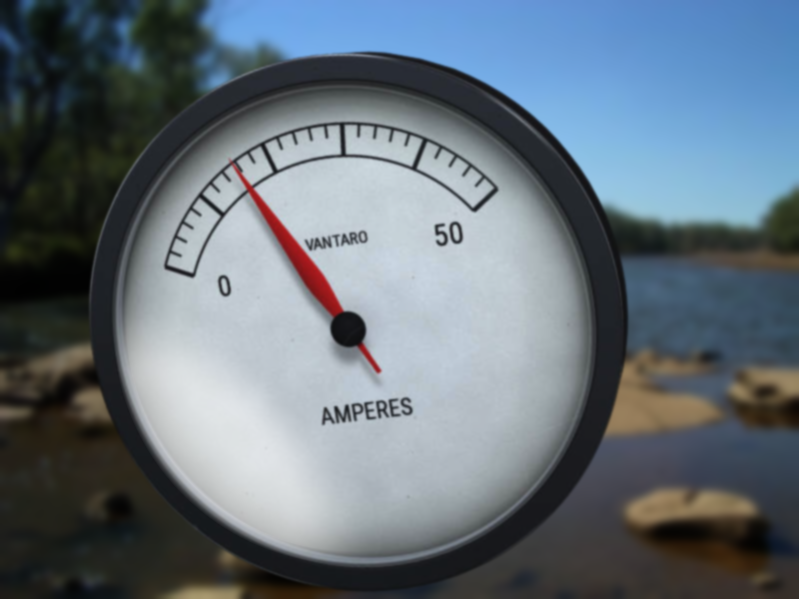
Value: 16 A
